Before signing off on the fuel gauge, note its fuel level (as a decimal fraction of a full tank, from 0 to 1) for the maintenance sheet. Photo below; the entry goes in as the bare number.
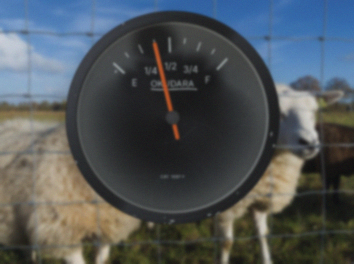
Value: 0.375
